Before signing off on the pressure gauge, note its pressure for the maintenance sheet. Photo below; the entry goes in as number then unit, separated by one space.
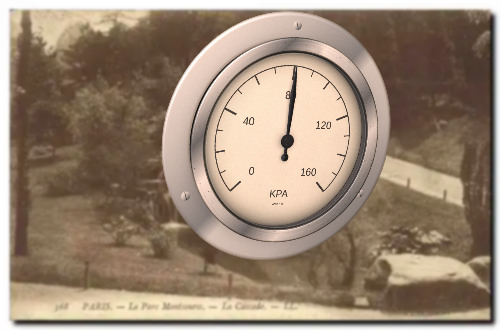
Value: 80 kPa
